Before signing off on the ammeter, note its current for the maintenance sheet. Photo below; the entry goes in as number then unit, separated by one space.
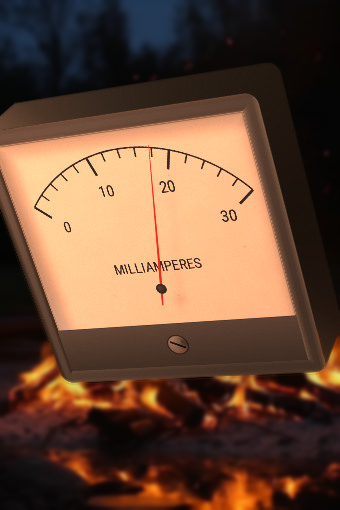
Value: 18 mA
